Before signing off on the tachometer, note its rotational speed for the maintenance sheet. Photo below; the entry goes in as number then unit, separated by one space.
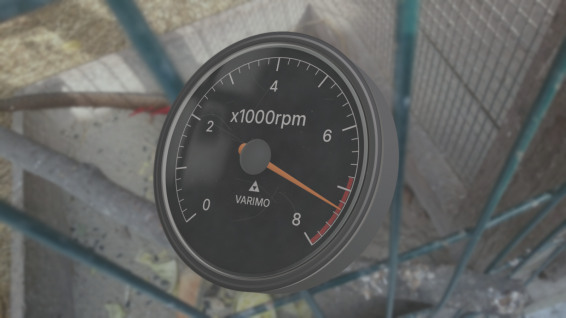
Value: 7300 rpm
